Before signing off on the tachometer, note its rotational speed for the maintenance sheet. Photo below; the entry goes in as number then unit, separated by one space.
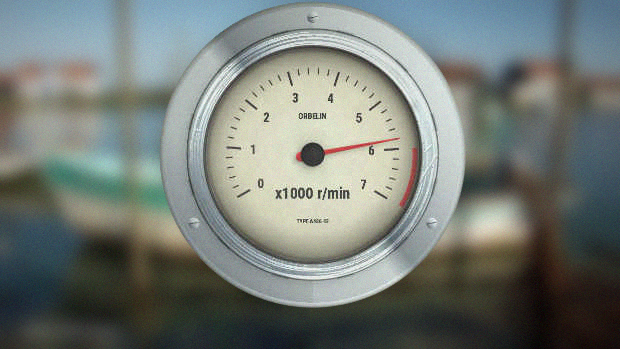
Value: 5800 rpm
